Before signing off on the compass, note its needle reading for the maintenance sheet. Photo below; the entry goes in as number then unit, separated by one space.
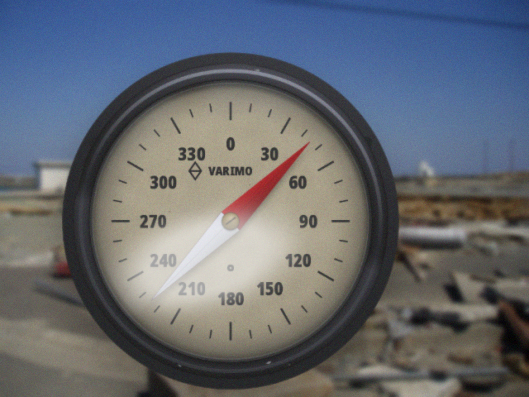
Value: 45 °
